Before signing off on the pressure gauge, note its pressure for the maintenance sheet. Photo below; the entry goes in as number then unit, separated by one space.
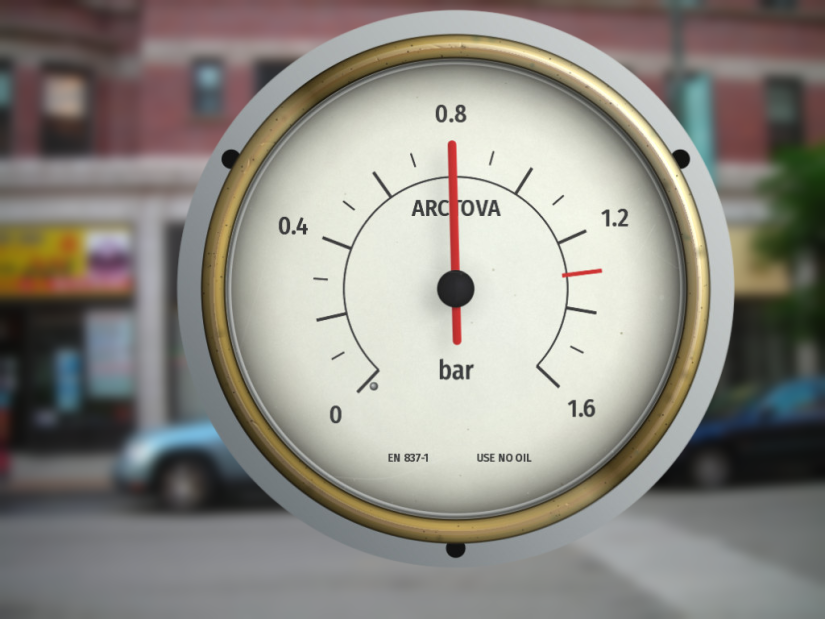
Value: 0.8 bar
